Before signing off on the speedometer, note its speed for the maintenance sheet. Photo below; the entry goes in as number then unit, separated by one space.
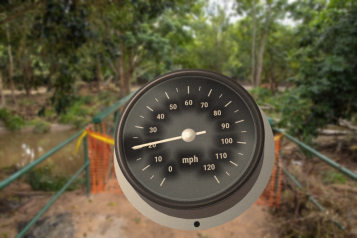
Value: 20 mph
